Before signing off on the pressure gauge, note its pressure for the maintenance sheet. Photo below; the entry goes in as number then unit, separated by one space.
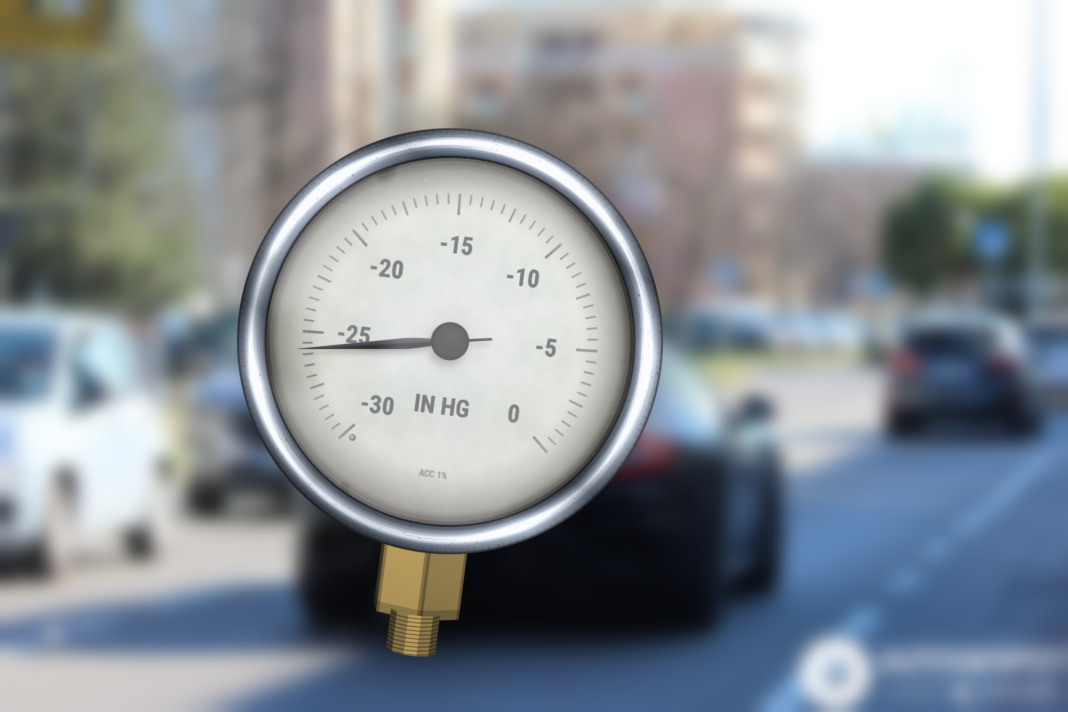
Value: -25.75 inHg
